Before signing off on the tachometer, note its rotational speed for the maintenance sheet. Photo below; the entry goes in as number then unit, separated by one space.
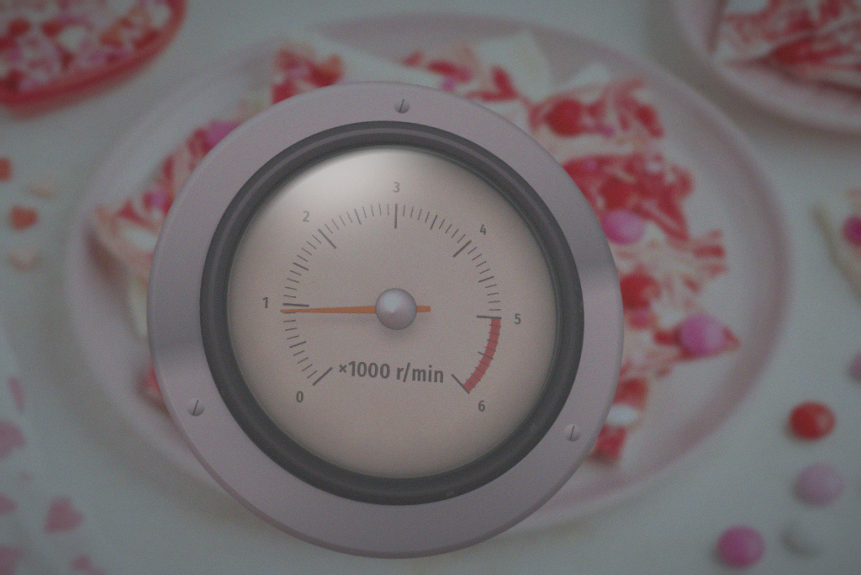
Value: 900 rpm
